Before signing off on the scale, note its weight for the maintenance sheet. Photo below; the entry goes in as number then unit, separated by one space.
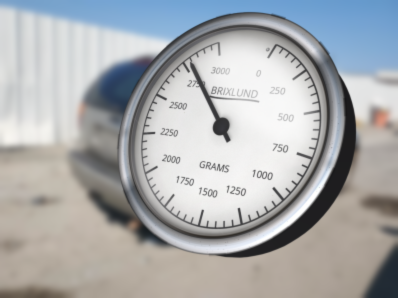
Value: 2800 g
